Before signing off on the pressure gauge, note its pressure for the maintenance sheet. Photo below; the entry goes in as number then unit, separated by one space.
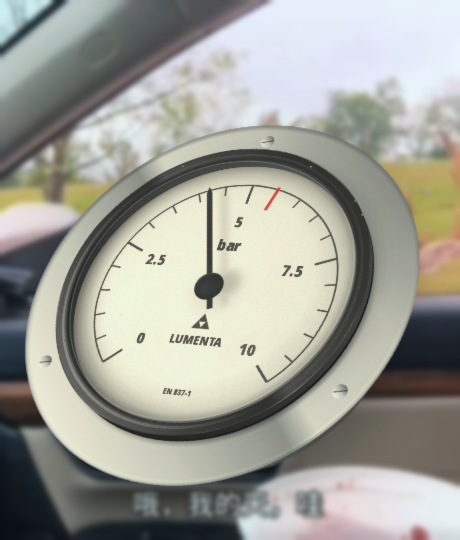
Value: 4.25 bar
